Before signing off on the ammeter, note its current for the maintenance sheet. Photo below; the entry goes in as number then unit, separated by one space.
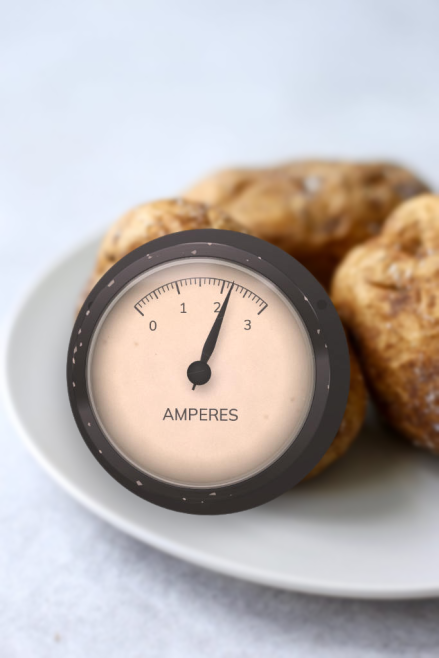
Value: 2.2 A
